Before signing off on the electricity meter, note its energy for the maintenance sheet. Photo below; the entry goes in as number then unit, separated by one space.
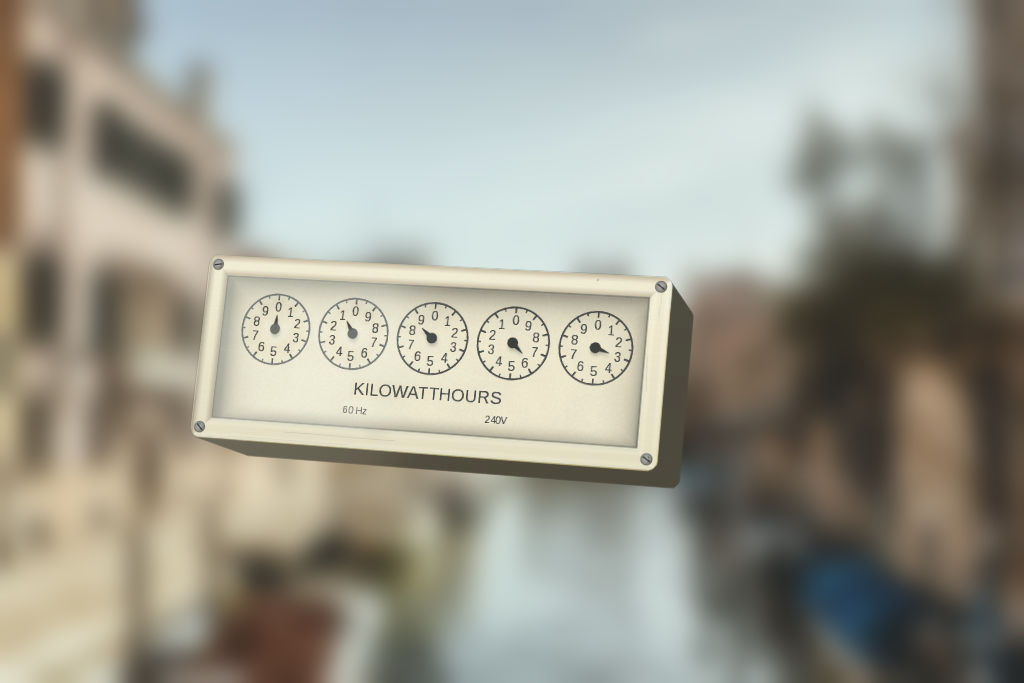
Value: 863 kWh
